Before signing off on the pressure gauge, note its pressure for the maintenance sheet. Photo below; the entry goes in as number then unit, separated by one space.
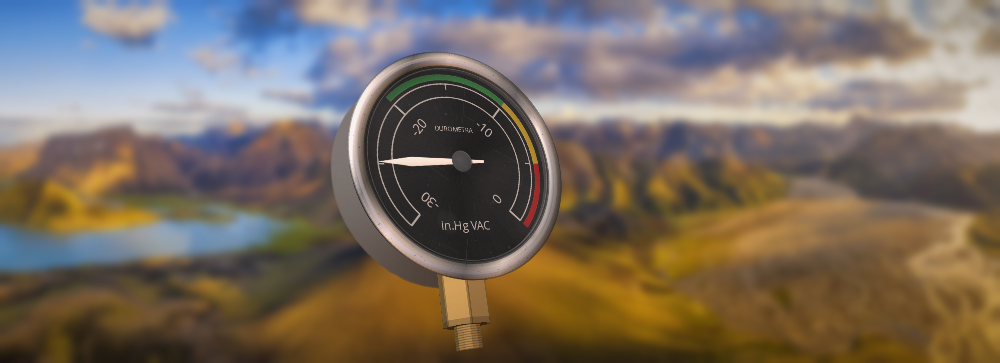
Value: -25 inHg
